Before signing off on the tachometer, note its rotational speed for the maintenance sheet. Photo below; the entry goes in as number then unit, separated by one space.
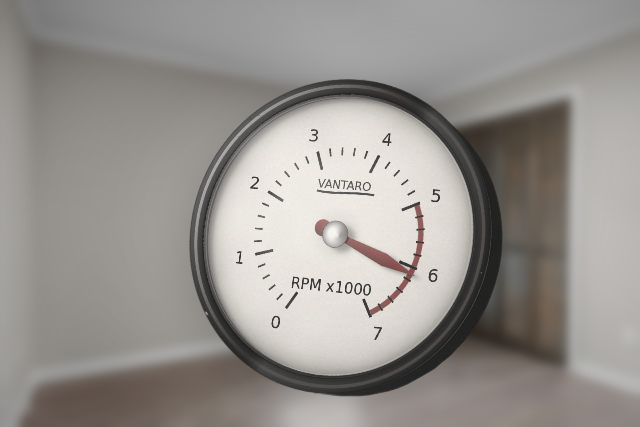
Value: 6100 rpm
